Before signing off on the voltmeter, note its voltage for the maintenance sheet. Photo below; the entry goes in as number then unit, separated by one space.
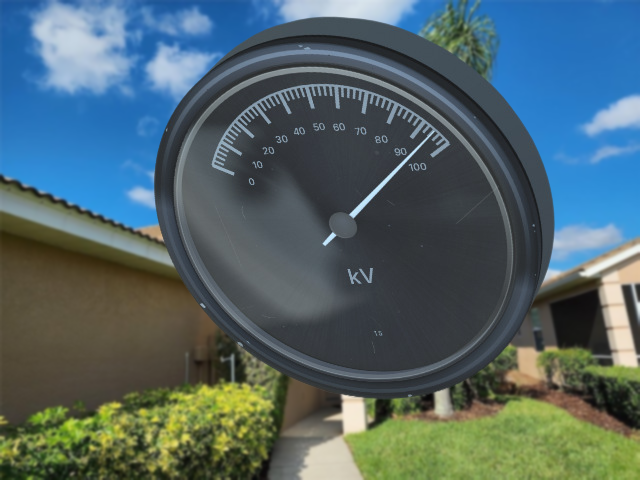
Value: 94 kV
